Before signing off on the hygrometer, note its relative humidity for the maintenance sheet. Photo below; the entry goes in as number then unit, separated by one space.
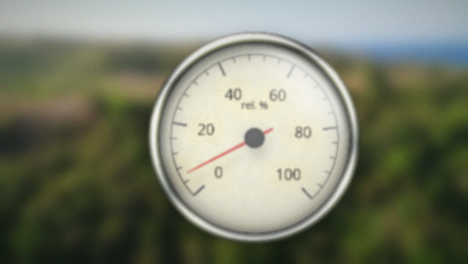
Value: 6 %
